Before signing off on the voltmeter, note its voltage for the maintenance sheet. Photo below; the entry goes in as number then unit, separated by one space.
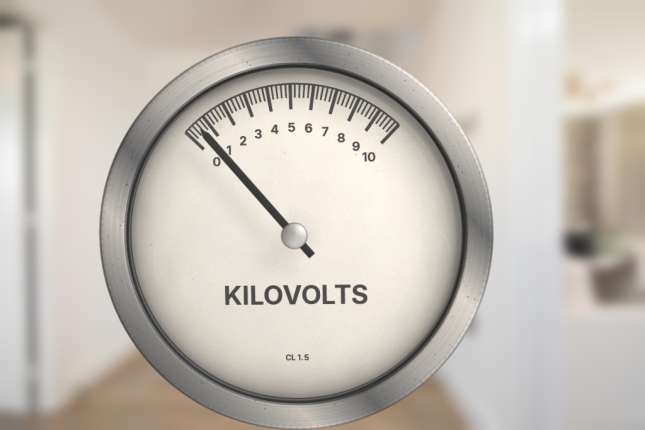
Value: 0.6 kV
